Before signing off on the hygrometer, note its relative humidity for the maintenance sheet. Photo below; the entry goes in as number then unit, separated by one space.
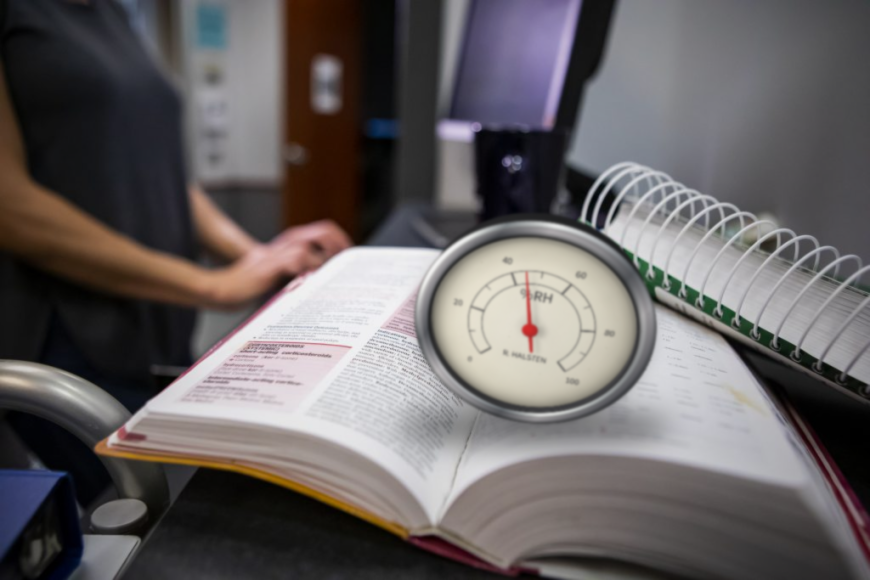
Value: 45 %
